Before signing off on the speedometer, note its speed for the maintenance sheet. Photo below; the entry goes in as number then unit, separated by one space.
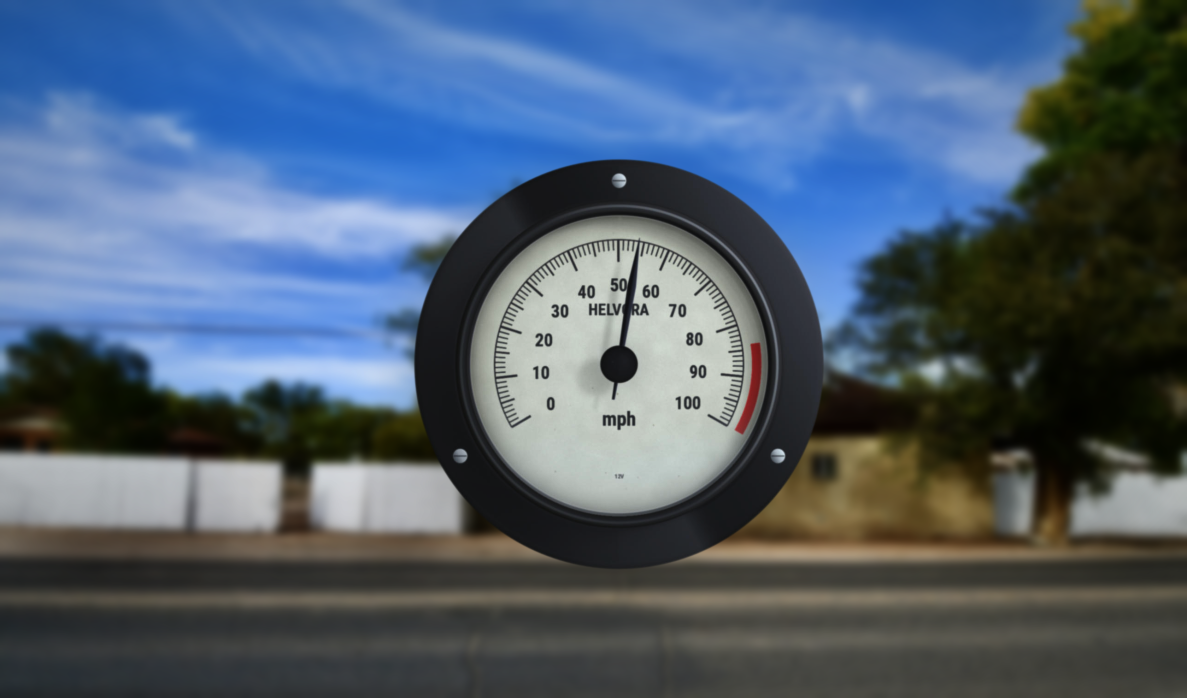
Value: 54 mph
